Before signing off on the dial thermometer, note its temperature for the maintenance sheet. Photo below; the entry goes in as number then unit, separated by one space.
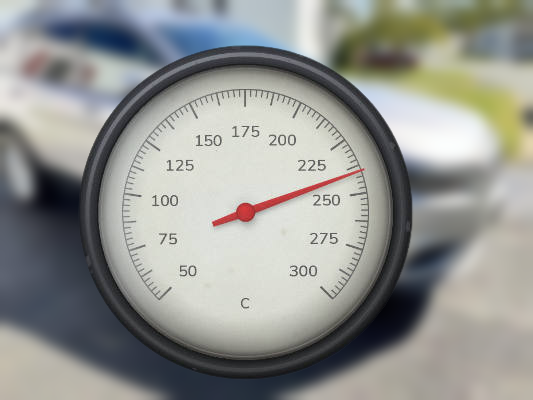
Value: 240 °C
